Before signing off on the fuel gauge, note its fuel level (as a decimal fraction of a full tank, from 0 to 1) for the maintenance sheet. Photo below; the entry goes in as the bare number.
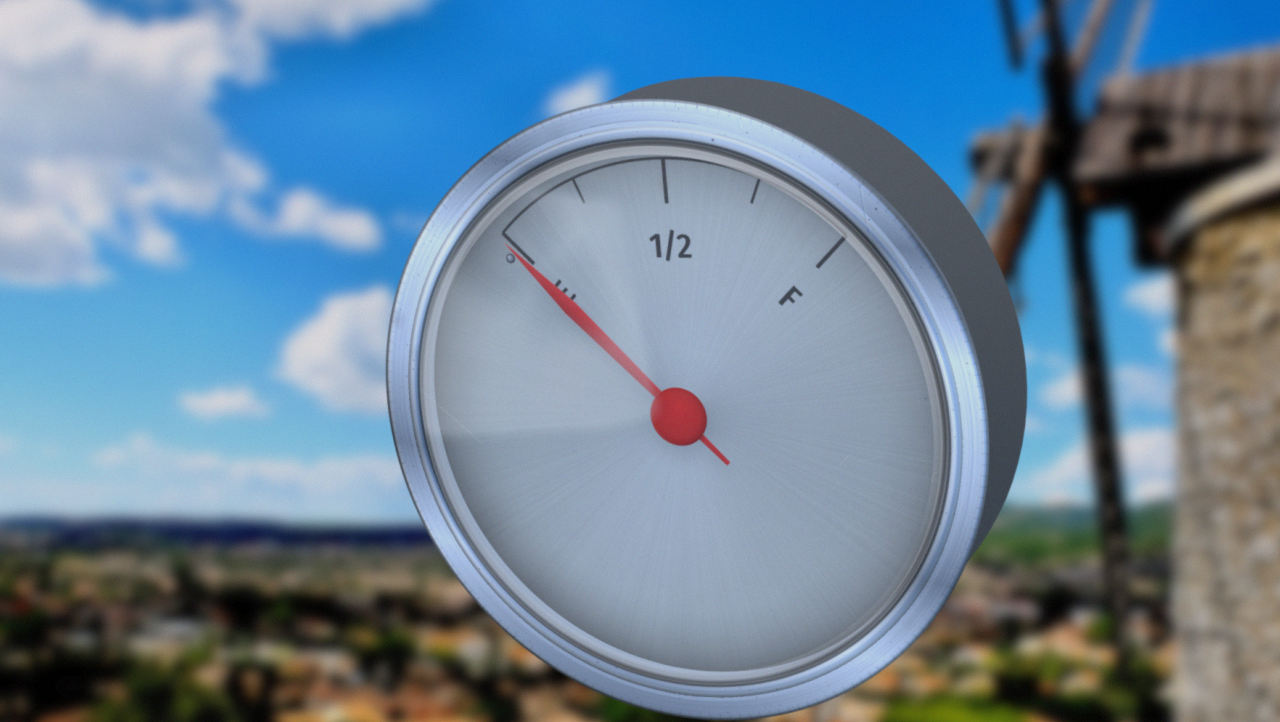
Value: 0
